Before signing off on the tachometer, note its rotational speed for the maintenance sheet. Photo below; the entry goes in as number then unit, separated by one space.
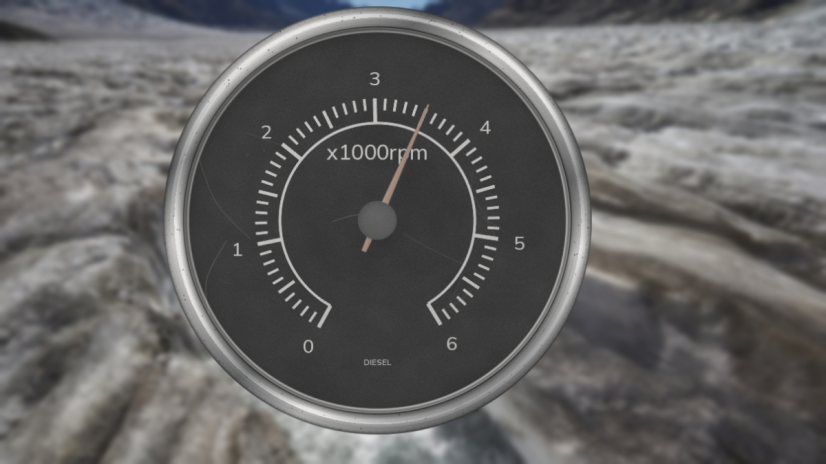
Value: 3500 rpm
